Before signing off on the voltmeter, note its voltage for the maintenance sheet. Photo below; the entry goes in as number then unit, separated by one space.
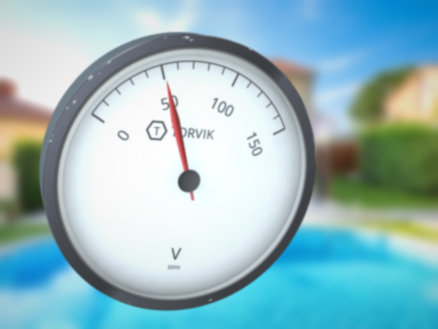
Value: 50 V
